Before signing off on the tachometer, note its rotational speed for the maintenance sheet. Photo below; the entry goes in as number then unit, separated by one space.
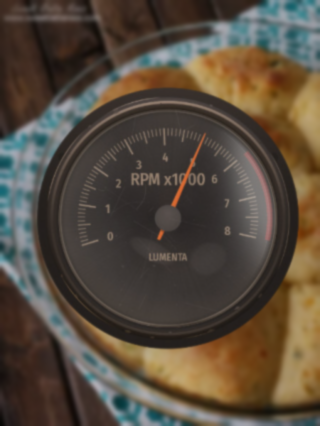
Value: 5000 rpm
